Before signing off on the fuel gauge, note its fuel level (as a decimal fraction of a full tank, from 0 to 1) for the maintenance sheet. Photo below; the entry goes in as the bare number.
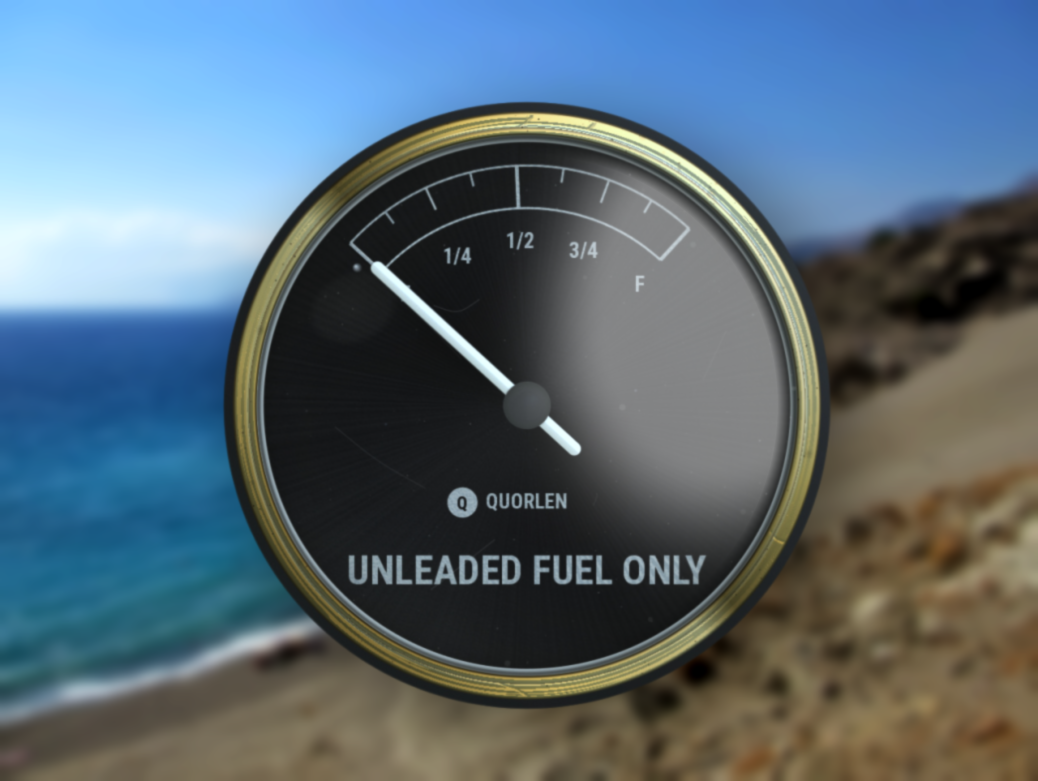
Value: 0
